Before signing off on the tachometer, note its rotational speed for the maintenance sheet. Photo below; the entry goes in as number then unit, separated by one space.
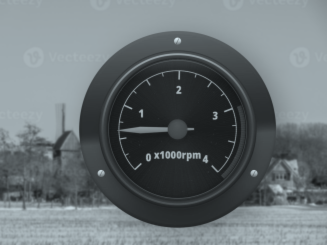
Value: 625 rpm
